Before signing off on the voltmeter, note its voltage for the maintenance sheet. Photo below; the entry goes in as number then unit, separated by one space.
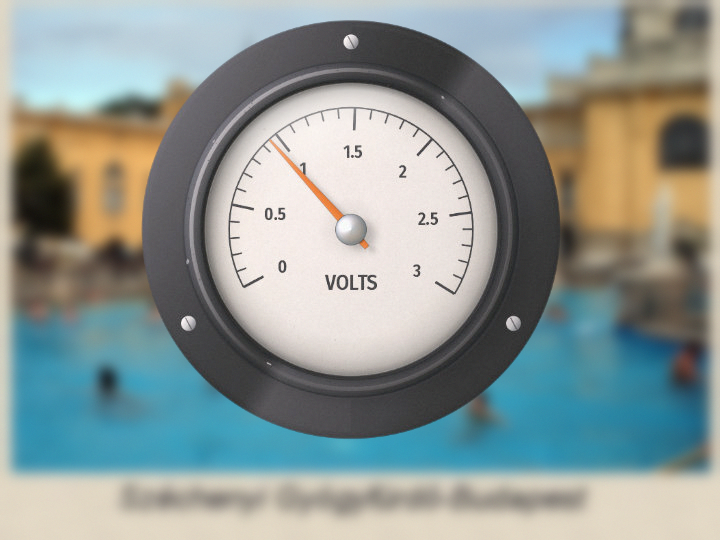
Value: 0.95 V
